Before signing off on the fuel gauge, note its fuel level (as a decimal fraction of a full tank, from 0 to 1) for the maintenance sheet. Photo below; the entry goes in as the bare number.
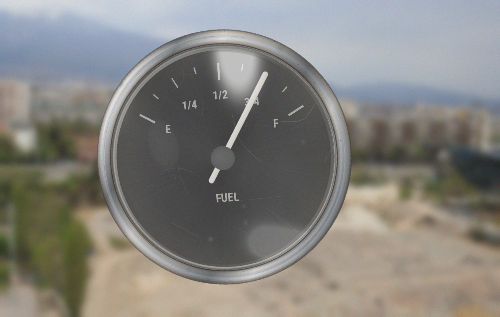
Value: 0.75
